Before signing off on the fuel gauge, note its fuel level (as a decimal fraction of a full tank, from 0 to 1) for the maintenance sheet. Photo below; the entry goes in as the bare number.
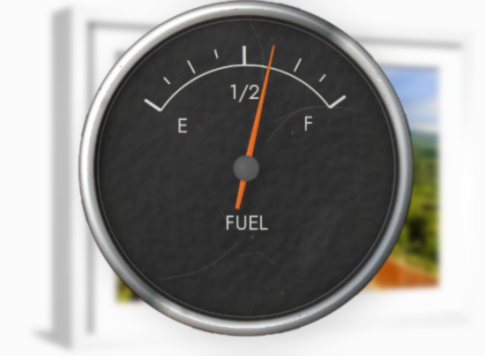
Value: 0.625
